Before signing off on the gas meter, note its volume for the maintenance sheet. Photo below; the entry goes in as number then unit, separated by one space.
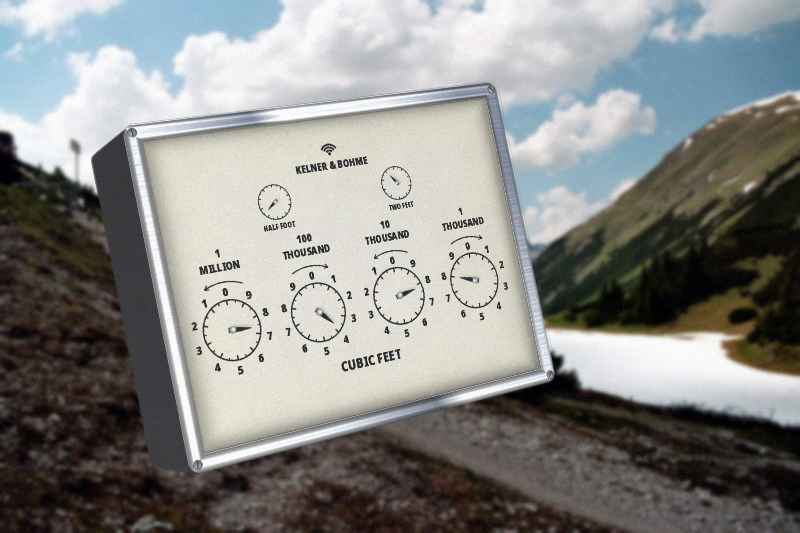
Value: 737800 ft³
